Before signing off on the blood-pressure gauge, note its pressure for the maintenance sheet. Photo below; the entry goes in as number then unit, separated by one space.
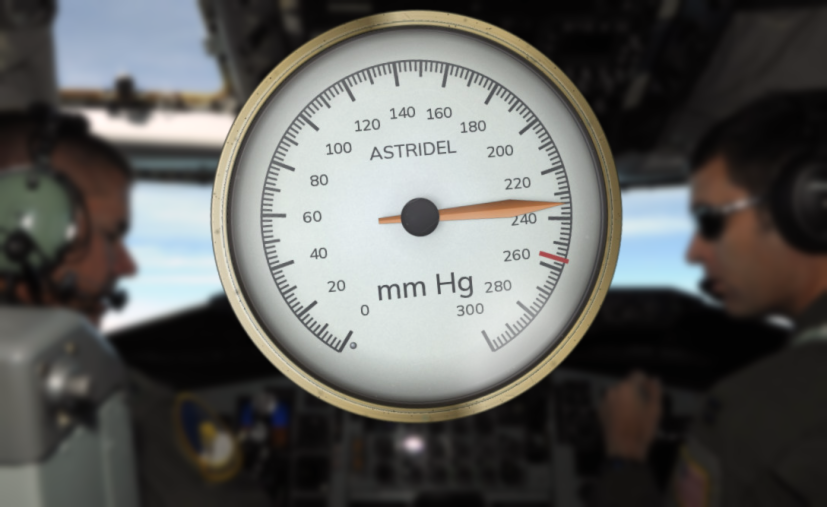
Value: 234 mmHg
